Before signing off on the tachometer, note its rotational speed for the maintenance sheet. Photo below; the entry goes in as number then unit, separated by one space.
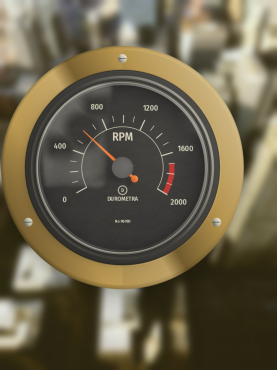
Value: 600 rpm
